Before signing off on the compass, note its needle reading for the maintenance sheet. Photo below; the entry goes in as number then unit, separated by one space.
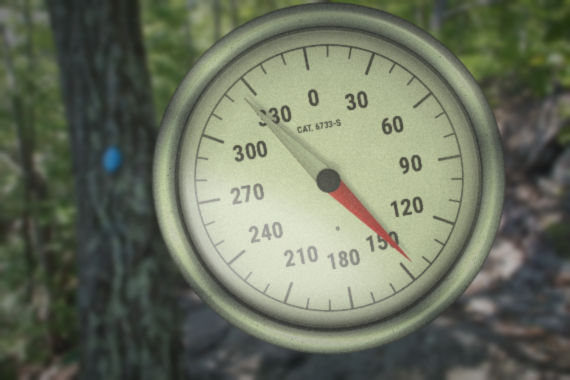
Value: 145 °
